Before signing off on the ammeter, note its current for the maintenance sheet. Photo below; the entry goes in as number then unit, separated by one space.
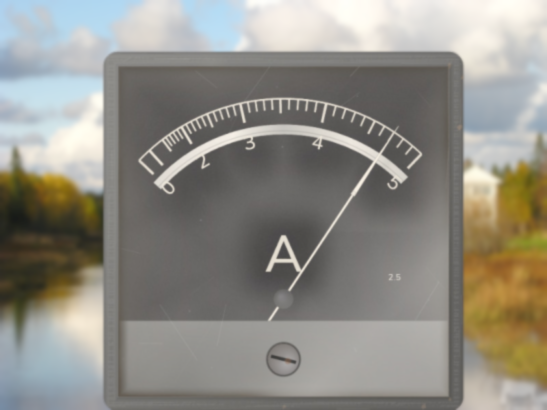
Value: 4.7 A
